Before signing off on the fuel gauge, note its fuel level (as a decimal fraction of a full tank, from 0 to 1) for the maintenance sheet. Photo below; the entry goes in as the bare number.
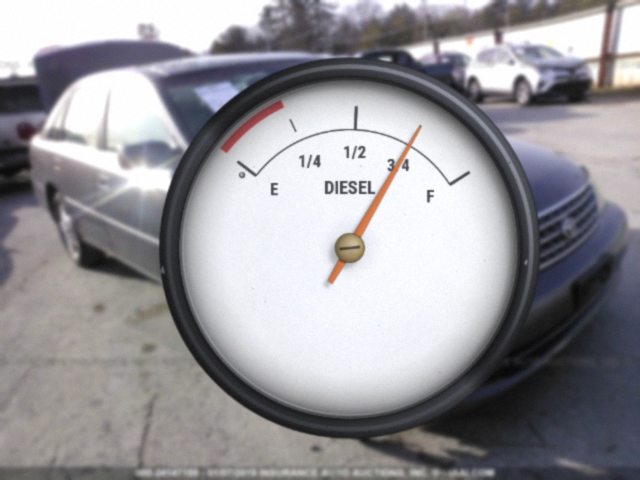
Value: 0.75
